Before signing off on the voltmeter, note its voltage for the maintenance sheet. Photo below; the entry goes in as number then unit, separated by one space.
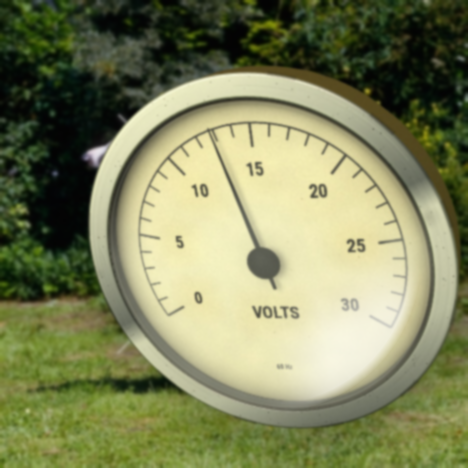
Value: 13 V
